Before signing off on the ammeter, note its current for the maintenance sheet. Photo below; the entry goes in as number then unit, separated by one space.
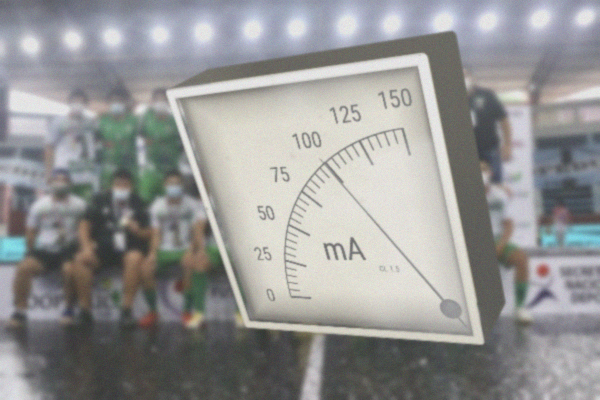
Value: 100 mA
